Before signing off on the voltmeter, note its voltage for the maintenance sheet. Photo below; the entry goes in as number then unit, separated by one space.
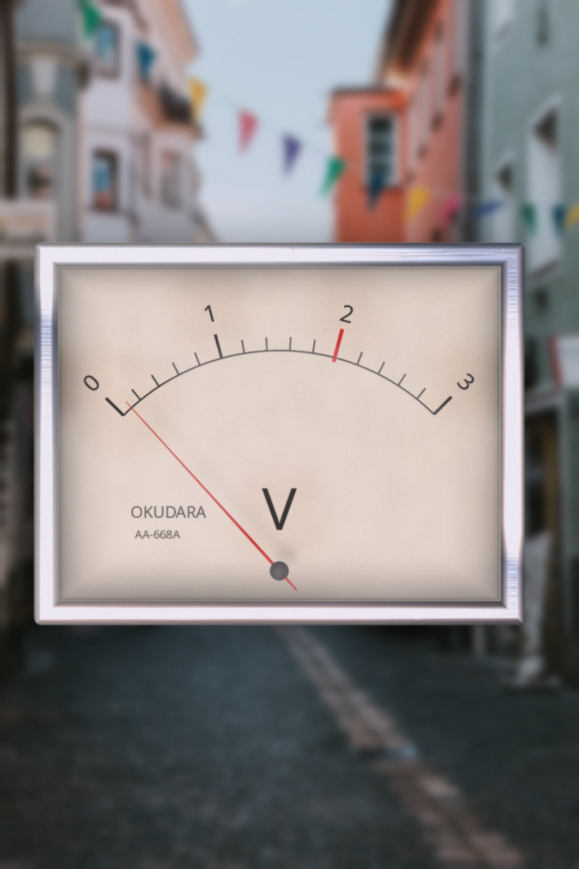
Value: 0.1 V
